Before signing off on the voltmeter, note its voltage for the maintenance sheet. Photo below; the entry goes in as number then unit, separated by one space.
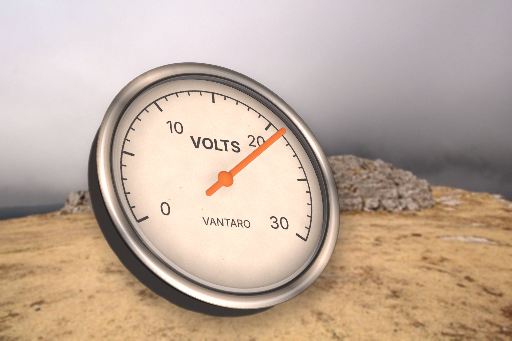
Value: 21 V
